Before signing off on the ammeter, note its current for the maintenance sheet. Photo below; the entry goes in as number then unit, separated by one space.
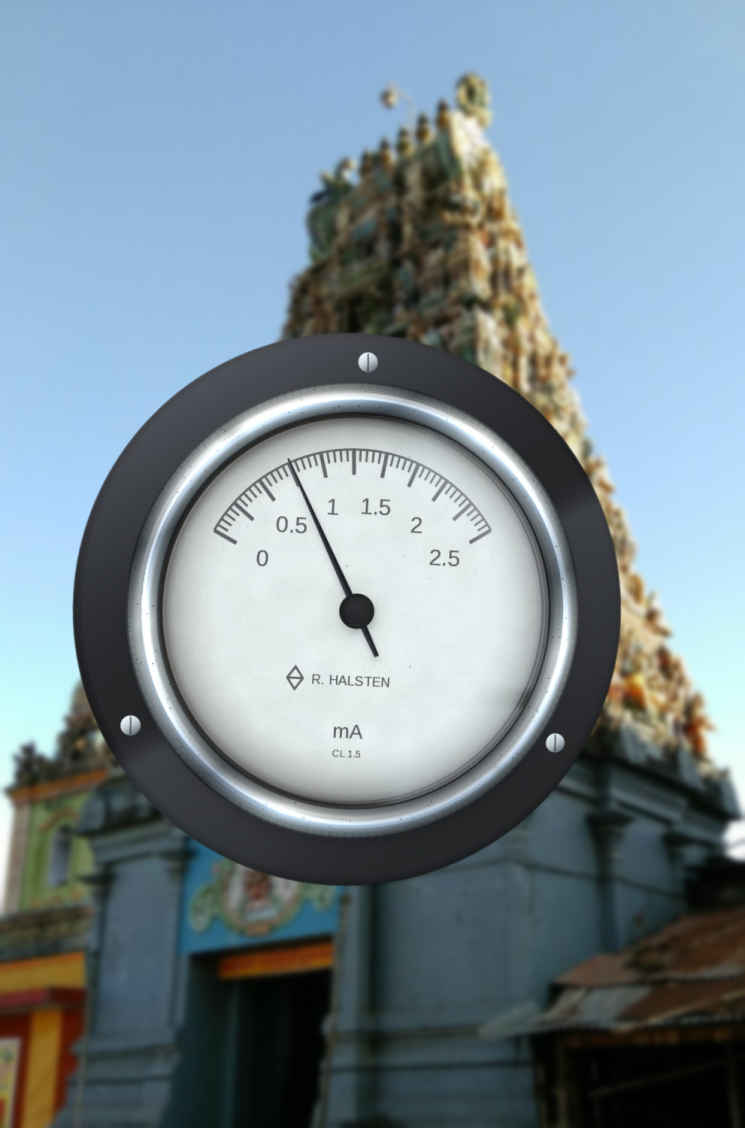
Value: 0.75 mA
